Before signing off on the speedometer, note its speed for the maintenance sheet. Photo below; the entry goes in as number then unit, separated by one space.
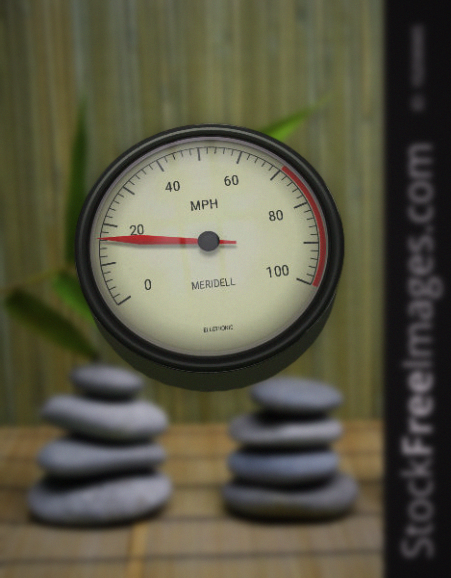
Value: 16 mph
